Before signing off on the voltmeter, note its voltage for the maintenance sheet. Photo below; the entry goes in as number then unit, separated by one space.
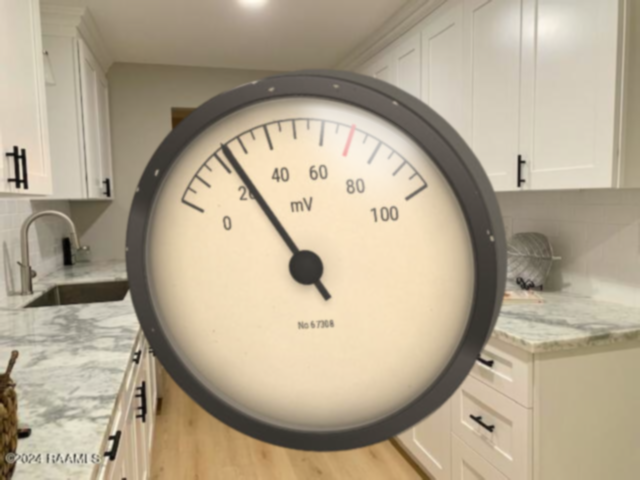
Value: 25 mV
